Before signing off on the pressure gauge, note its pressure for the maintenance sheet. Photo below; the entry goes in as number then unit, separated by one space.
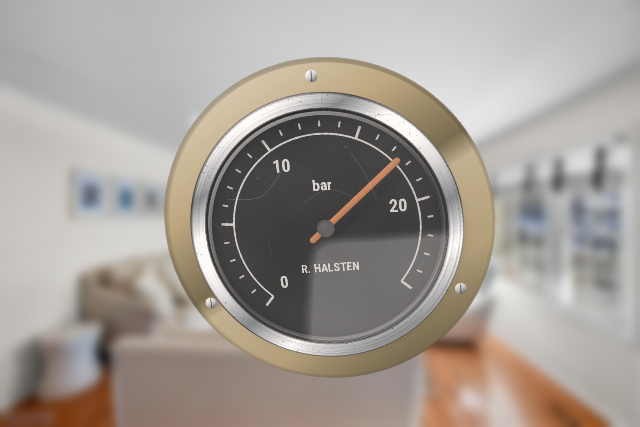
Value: 17.5 bar
